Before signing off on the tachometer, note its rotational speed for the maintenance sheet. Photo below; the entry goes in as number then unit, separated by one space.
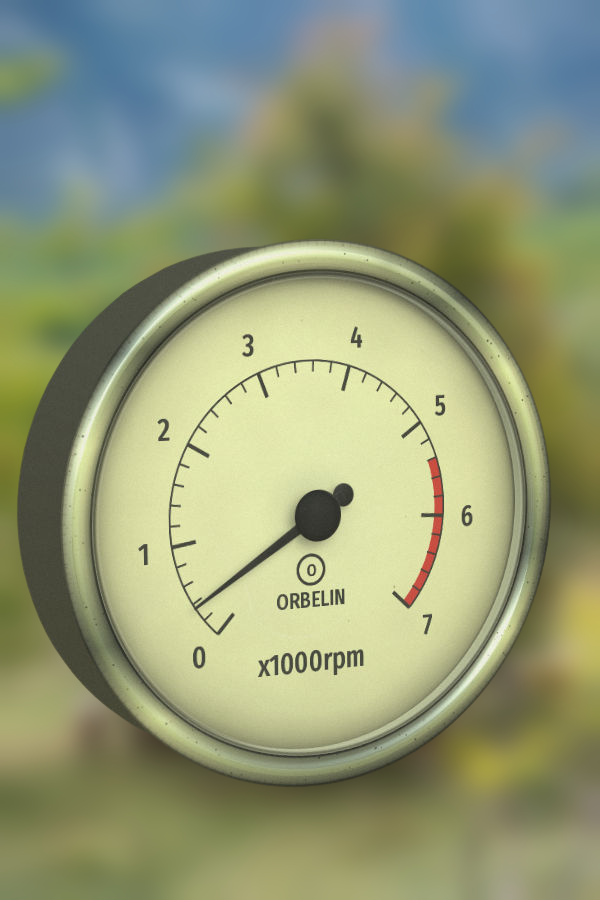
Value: 400 rpm
